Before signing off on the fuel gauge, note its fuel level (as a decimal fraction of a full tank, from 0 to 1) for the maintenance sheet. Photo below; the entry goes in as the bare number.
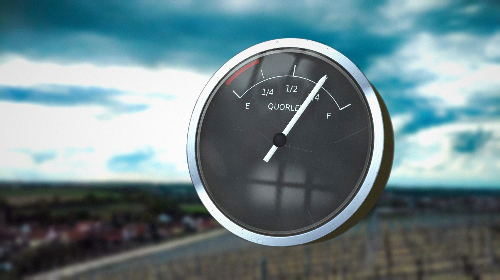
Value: 0.75
